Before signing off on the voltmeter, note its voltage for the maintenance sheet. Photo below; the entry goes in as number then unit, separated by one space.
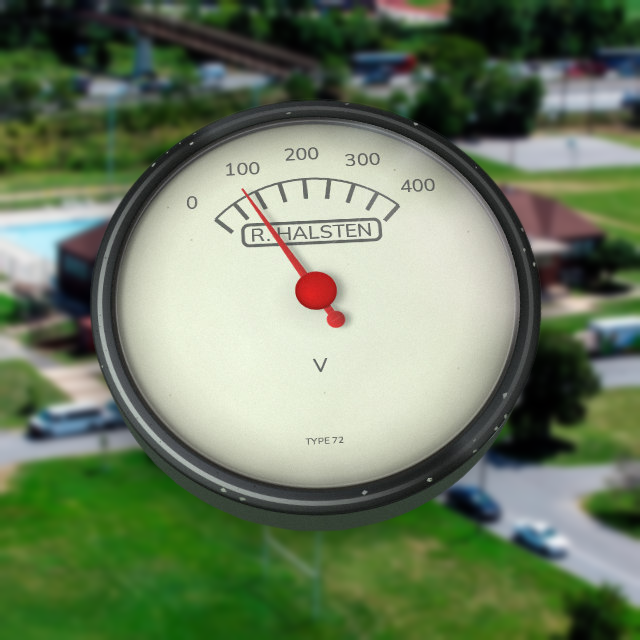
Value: 75 V
